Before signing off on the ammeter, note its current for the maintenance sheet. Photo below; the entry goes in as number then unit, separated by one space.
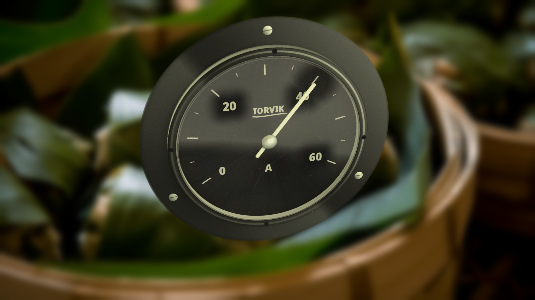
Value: 40 A
